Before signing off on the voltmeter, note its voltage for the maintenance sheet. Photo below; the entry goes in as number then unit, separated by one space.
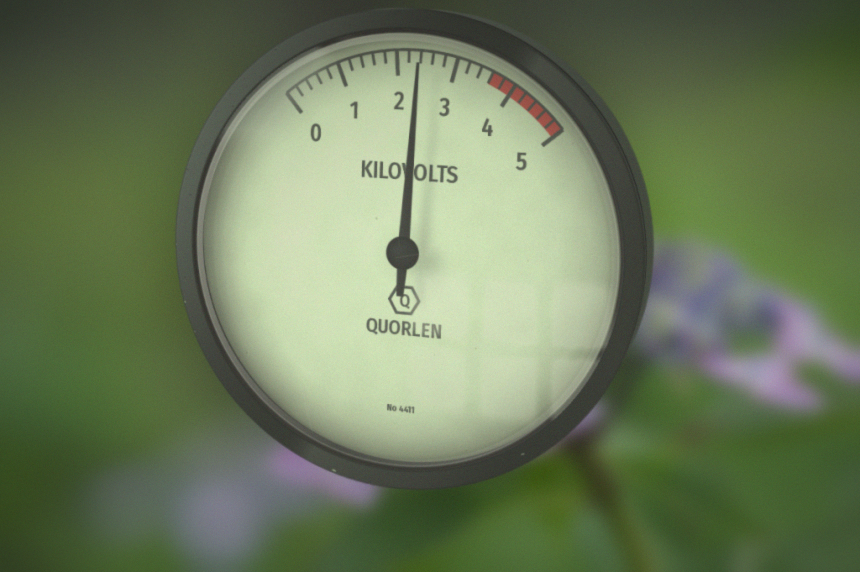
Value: 2.4 kV
